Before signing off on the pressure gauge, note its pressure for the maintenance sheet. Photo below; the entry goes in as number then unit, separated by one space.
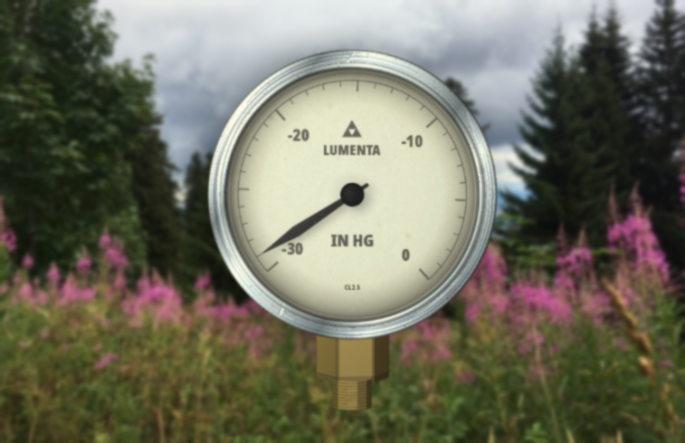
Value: -29 inHg
